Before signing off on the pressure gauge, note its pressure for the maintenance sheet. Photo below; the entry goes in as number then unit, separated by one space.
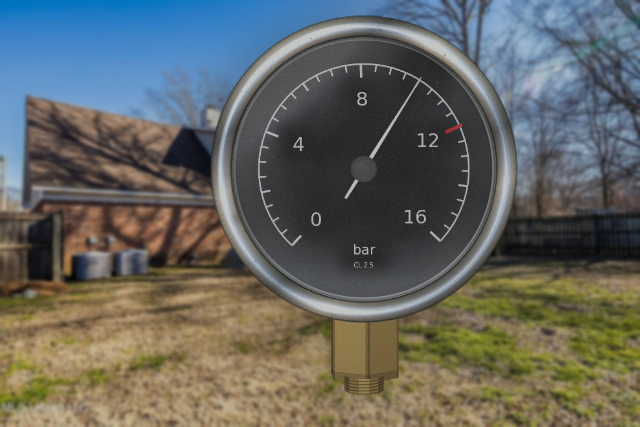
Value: 10 bar
